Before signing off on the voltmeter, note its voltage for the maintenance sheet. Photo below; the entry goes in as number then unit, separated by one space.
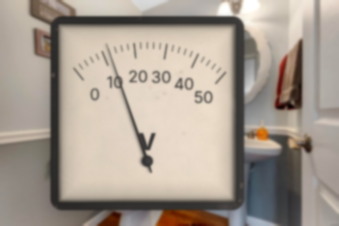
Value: 12 V
